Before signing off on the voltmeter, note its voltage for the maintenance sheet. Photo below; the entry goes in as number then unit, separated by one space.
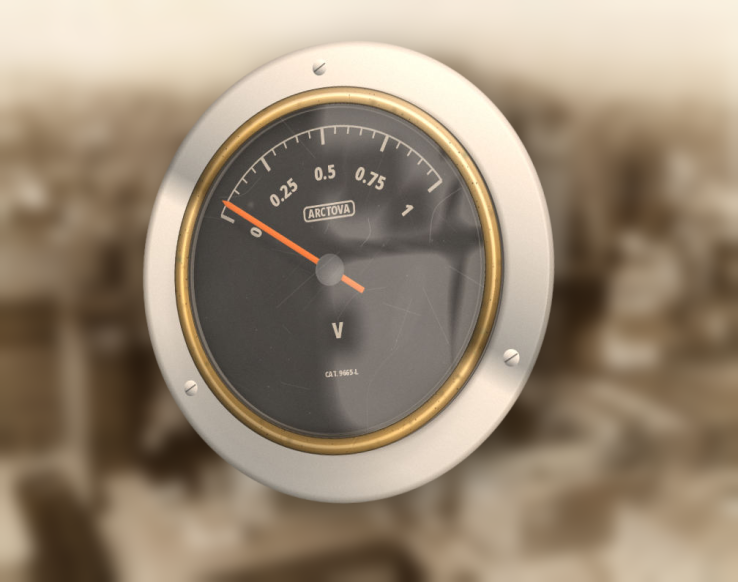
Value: 0.05 V
